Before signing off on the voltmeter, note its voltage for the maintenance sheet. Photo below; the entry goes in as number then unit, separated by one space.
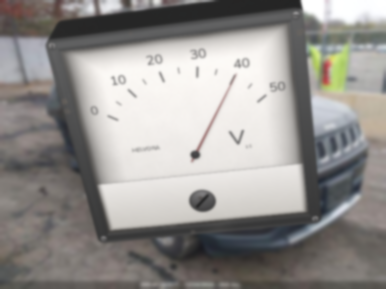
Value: 40 V
